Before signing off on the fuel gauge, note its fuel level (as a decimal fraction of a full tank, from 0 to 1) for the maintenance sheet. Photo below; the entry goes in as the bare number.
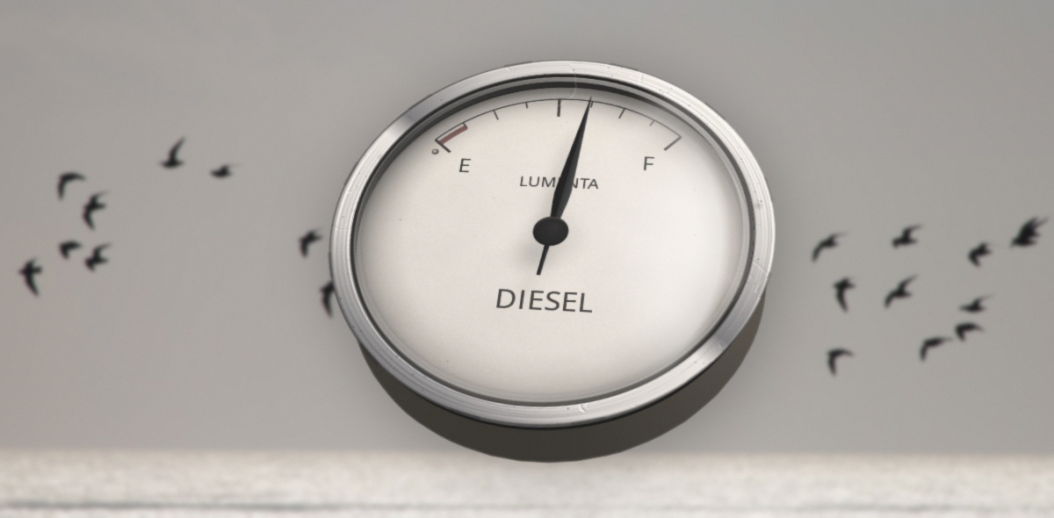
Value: 0.625
